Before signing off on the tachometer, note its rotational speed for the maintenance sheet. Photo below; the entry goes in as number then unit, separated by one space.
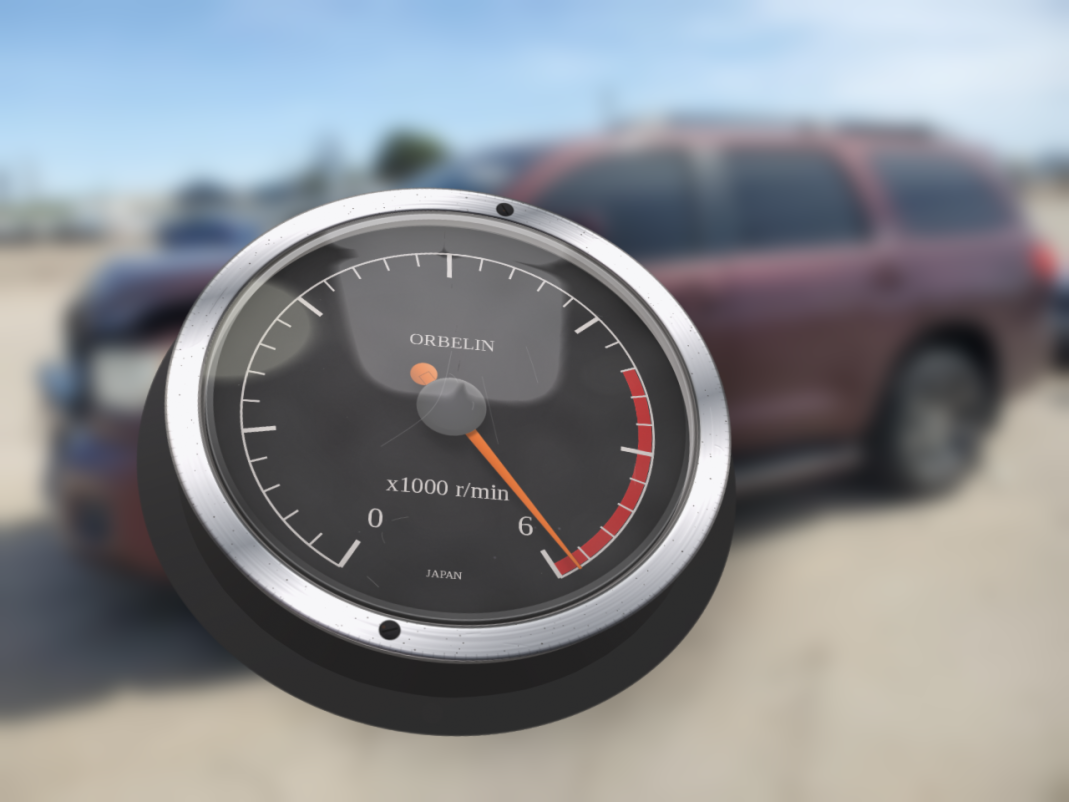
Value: 5900 rpm
